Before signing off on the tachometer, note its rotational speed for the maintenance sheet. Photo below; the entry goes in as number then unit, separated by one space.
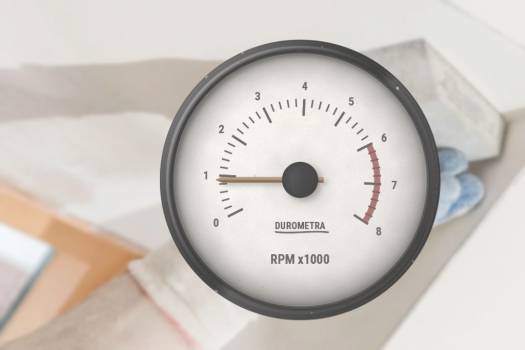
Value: 900 rpm
